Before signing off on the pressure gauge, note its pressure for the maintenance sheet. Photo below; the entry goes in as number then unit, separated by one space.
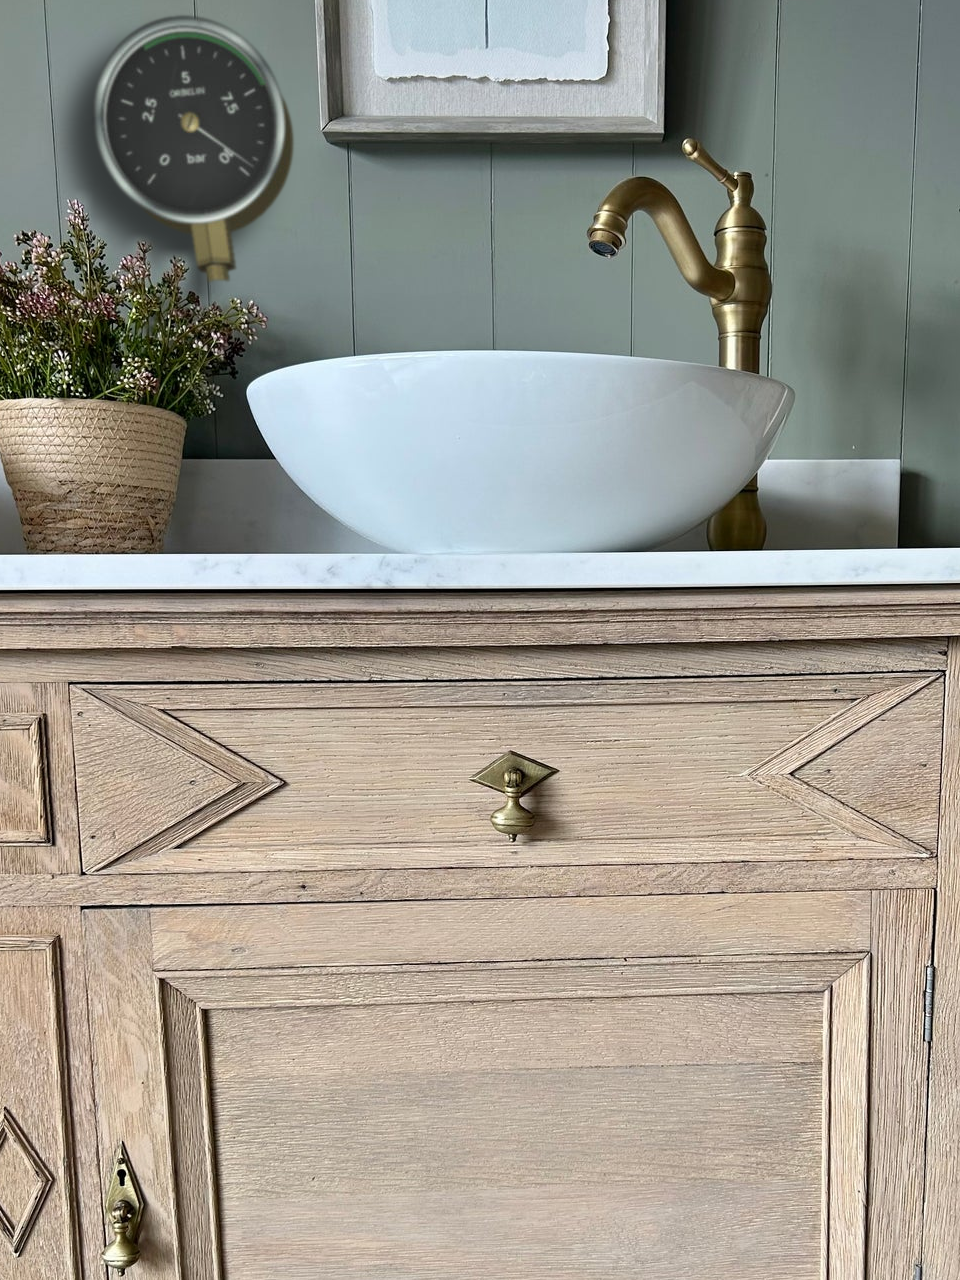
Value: 9.75 bar
